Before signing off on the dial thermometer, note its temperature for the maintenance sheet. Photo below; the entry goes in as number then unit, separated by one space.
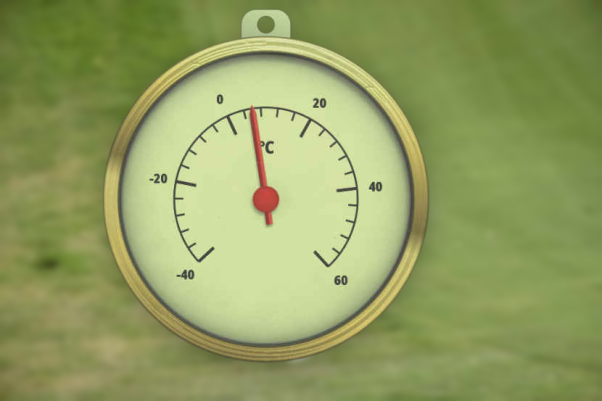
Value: 6 °C
